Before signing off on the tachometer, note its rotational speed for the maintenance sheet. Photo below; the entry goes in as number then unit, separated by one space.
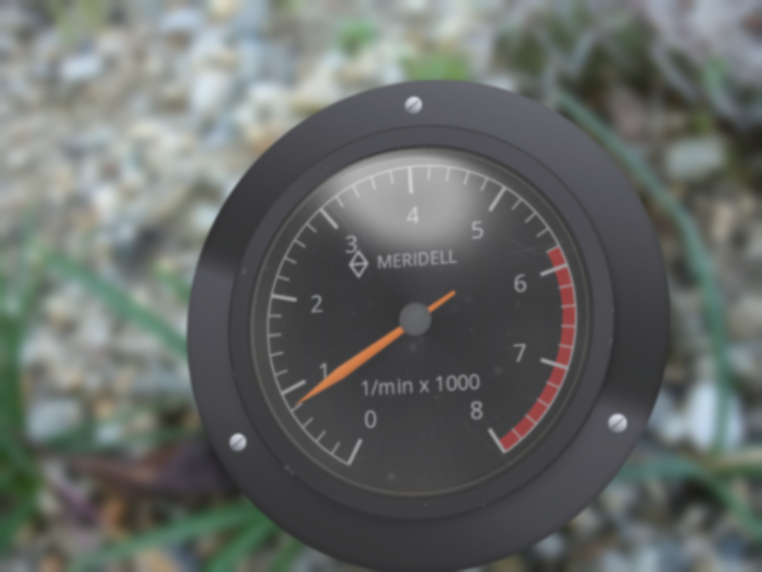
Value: 800 rpm
